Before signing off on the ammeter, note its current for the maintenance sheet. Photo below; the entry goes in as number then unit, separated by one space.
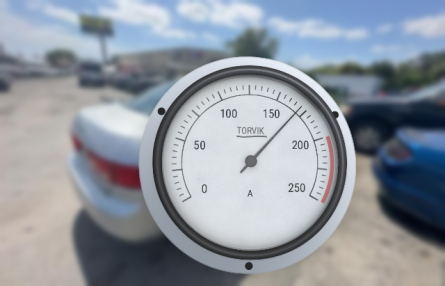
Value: 170 A
